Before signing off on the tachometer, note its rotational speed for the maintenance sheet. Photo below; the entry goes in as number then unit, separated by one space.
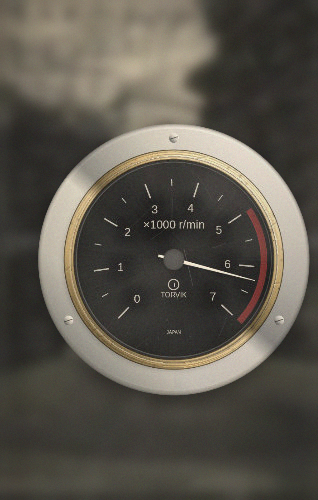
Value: 6250 rpm
